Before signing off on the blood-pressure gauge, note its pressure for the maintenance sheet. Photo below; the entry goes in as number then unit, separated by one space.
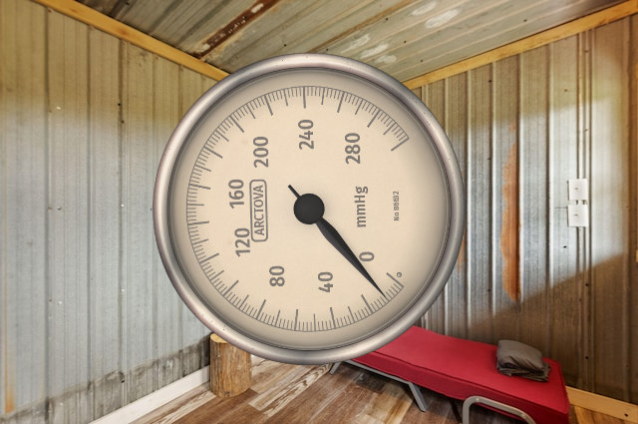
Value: 10 mmHg
